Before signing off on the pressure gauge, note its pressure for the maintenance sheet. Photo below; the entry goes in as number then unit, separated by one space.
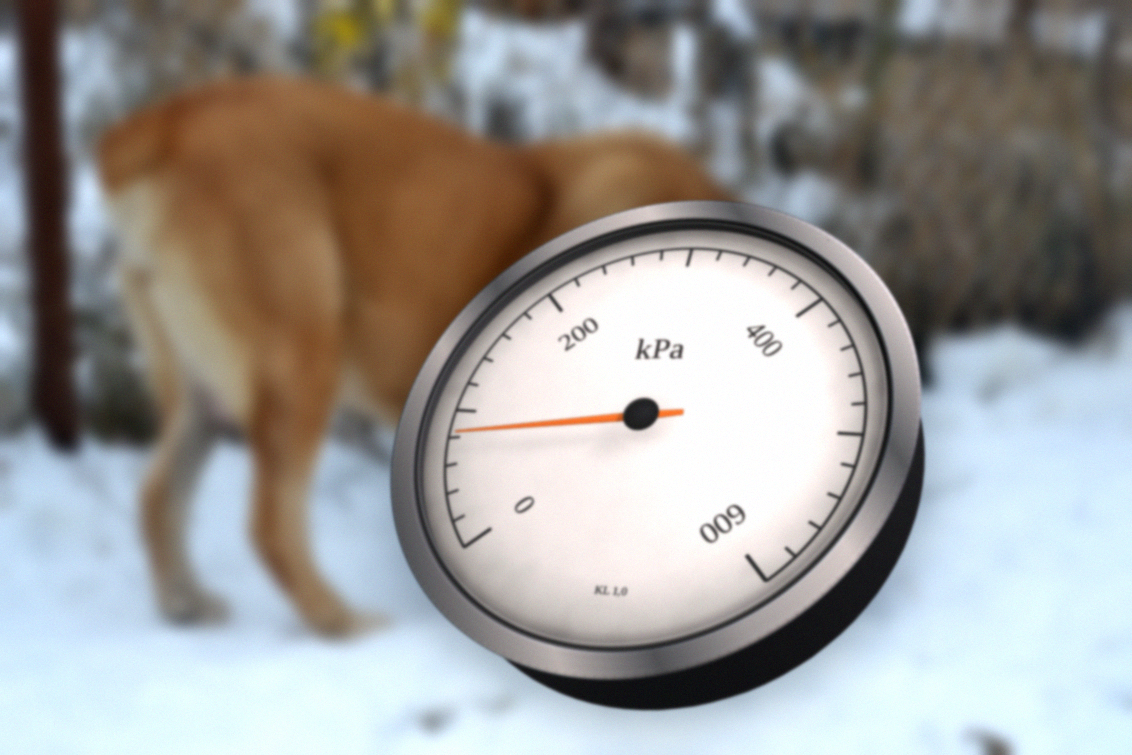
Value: 80 kPa
